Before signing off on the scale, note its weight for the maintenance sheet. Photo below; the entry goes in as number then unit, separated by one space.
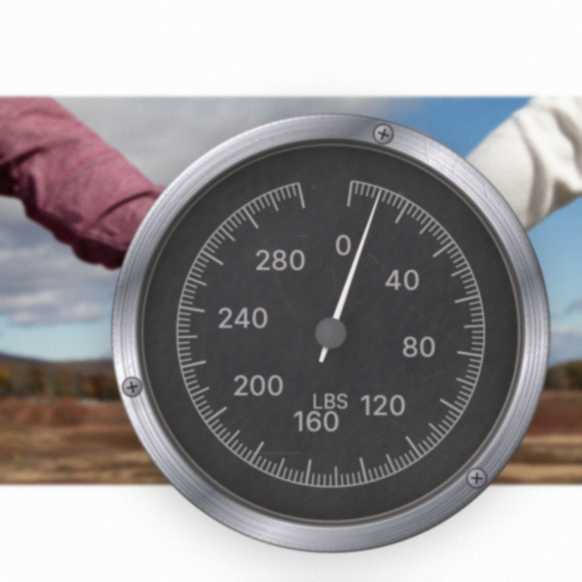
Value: 10 lb
